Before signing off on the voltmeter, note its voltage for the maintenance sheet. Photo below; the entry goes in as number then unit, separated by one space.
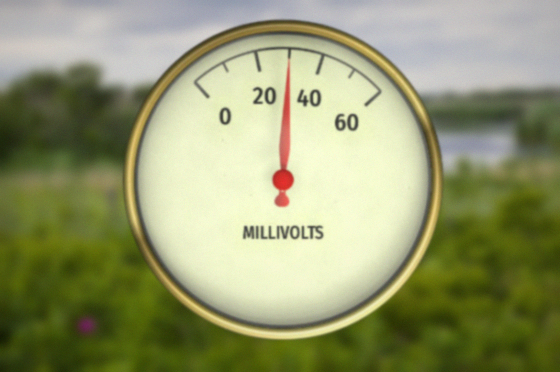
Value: 30 mV
